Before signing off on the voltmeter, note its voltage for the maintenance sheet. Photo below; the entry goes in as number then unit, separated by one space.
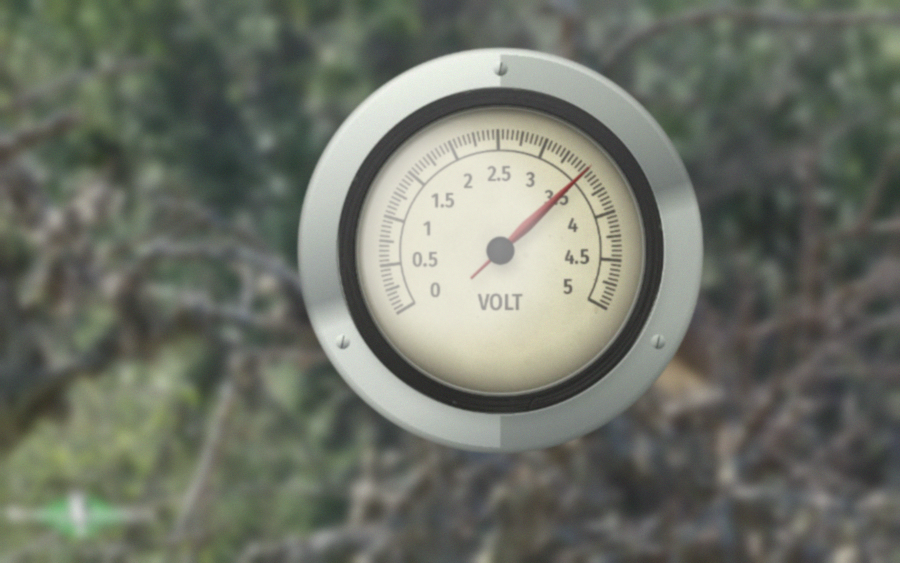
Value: 3.5 V
